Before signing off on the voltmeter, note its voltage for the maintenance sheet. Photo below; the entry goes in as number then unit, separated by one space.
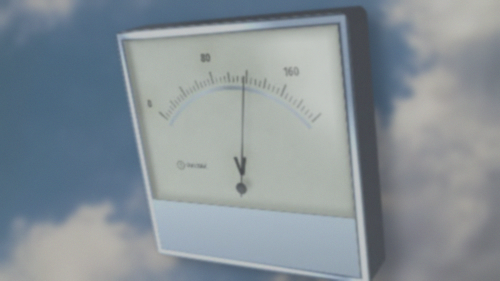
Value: 120 V
